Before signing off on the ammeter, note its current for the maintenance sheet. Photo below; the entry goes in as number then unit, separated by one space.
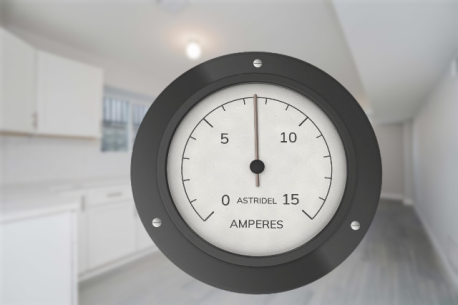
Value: 7.5 A
